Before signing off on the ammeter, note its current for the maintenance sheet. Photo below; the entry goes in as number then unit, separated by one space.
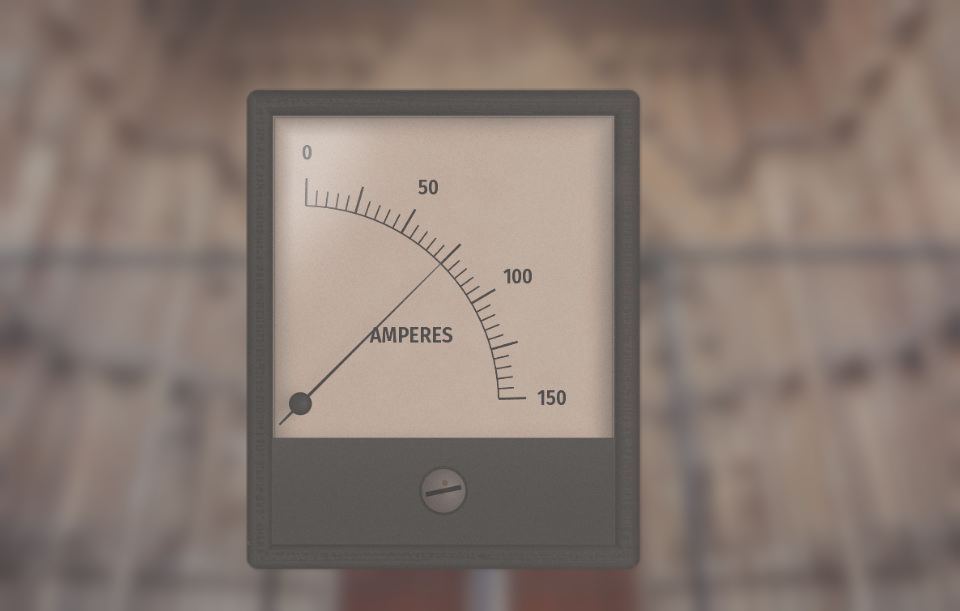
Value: 75 A
